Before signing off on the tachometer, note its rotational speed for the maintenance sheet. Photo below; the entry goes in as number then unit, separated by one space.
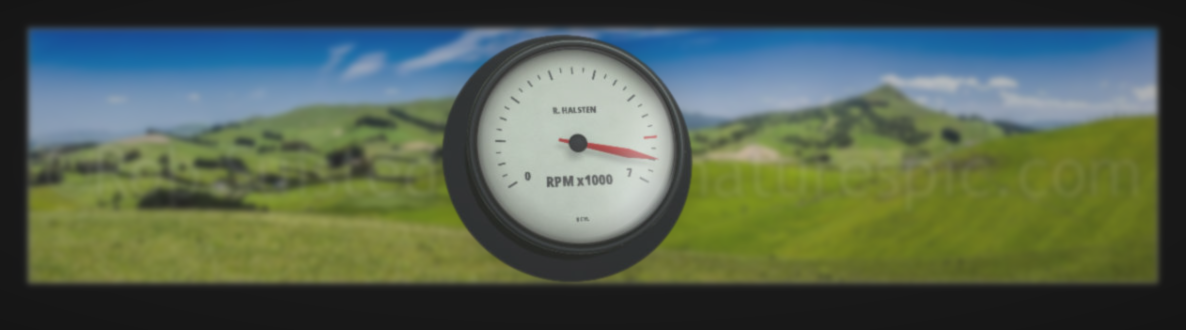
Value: 6500 rpm
